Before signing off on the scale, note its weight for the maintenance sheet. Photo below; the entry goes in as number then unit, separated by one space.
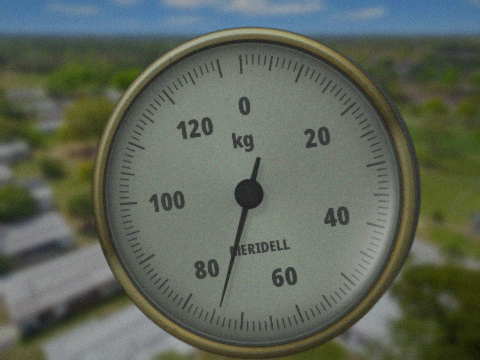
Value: 74 kg
